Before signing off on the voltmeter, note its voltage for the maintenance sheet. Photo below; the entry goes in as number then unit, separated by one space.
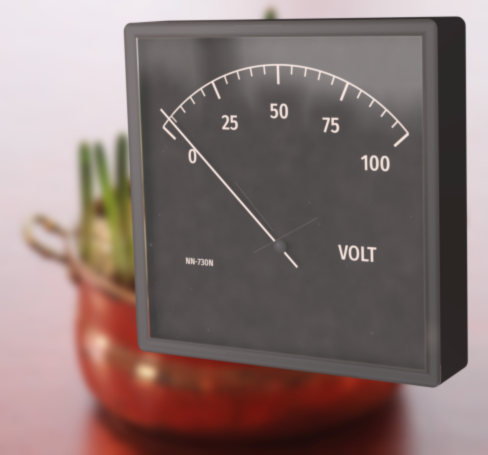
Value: 5 V
